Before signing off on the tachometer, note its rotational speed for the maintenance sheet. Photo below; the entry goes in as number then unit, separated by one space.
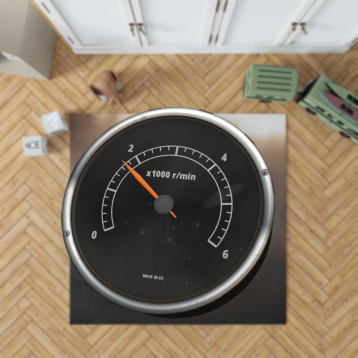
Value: 1700 rpm
